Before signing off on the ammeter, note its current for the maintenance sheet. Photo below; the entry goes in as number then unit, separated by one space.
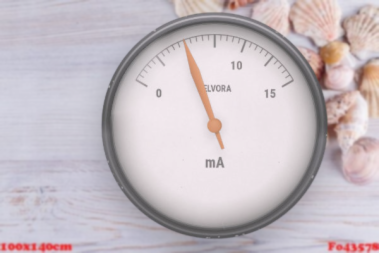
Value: 5 mA
